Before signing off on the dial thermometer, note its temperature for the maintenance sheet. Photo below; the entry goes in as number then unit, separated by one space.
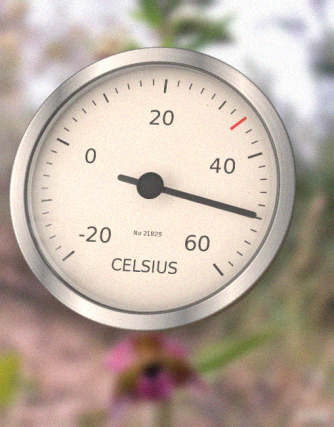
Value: 50 °C
